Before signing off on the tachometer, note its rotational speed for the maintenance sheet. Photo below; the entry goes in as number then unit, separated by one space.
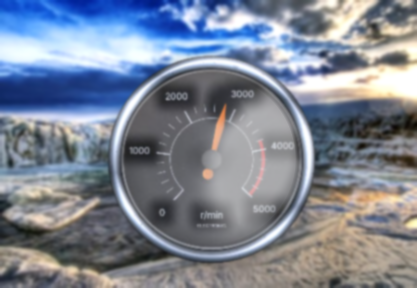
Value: 2800 rpm
